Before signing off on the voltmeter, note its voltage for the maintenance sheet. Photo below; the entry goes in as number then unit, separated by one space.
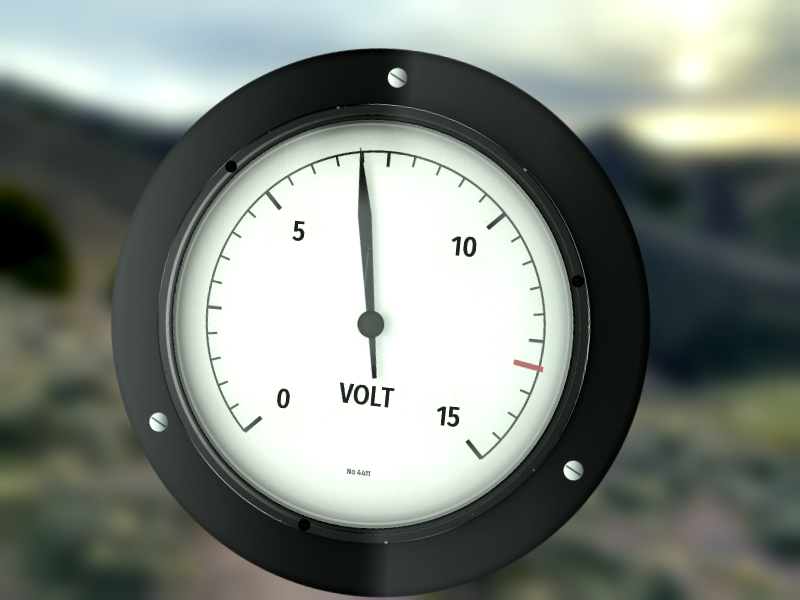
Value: 7 V
